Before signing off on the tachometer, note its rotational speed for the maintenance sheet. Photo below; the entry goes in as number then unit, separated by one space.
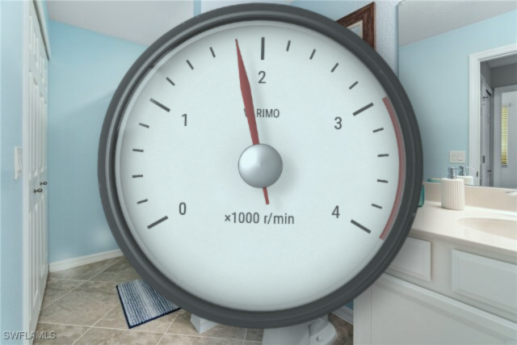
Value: 1800 rpm
